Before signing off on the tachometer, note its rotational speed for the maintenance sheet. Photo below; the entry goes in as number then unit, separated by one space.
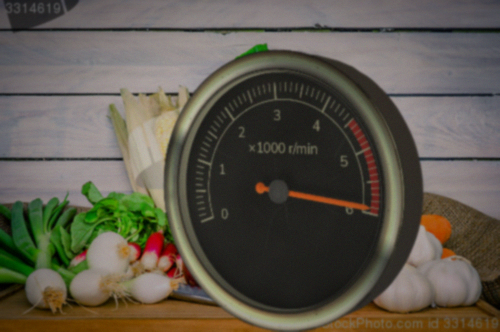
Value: 5900 rpm
